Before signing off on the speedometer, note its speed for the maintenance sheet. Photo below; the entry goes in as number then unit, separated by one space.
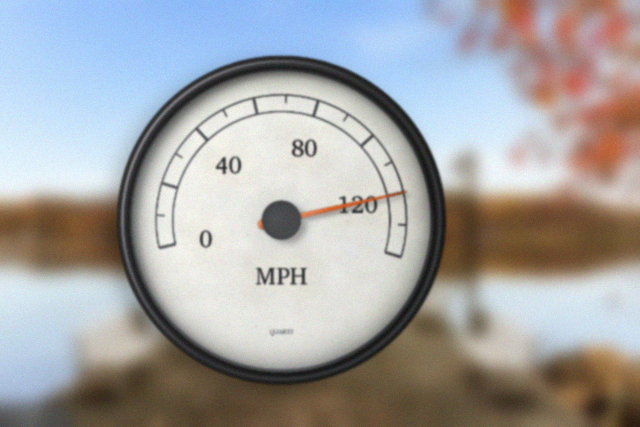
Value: 120 mph
